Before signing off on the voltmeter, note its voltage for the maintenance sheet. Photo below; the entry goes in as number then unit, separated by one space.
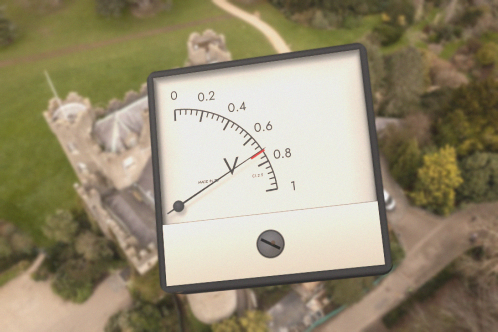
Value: 0.72 V
